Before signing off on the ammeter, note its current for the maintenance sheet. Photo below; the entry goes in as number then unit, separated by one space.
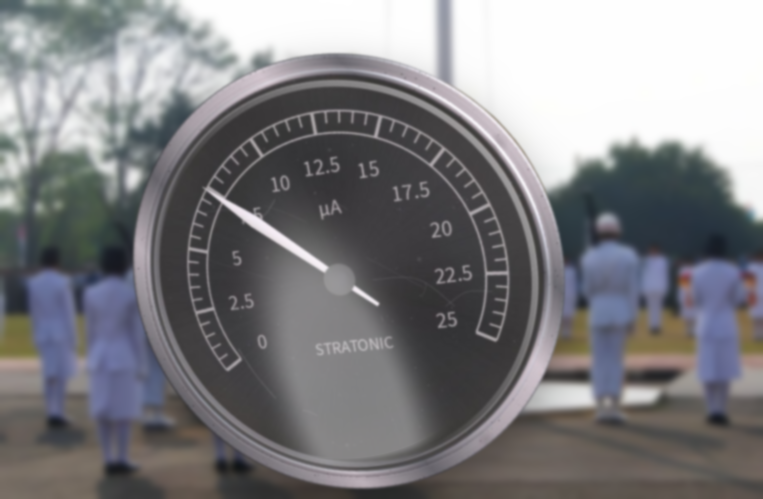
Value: 7.5 µA
